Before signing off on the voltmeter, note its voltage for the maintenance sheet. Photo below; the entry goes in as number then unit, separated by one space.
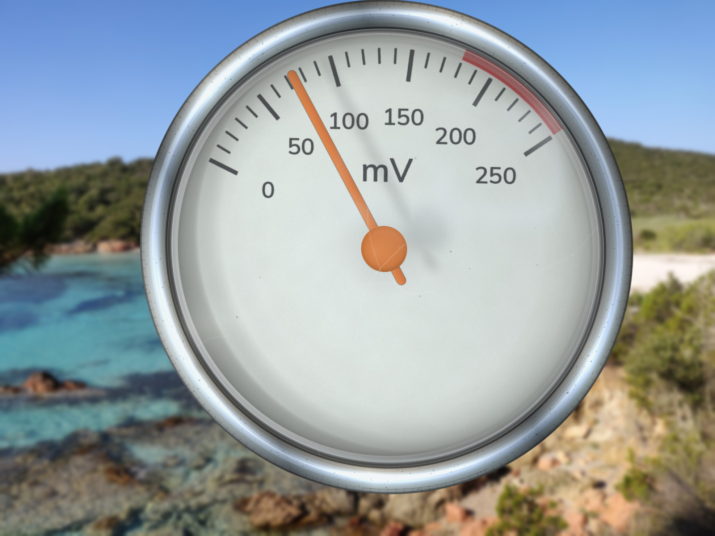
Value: 75 mV
